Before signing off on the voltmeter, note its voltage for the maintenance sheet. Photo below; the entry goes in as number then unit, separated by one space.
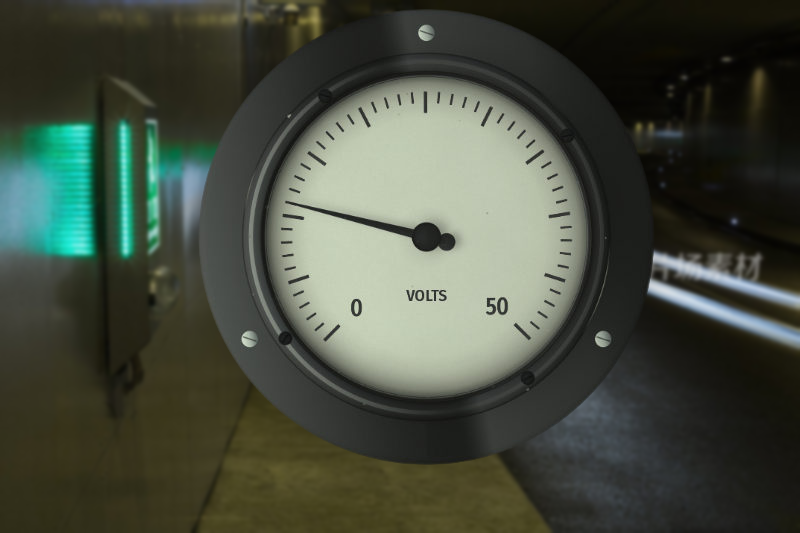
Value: 11 V
